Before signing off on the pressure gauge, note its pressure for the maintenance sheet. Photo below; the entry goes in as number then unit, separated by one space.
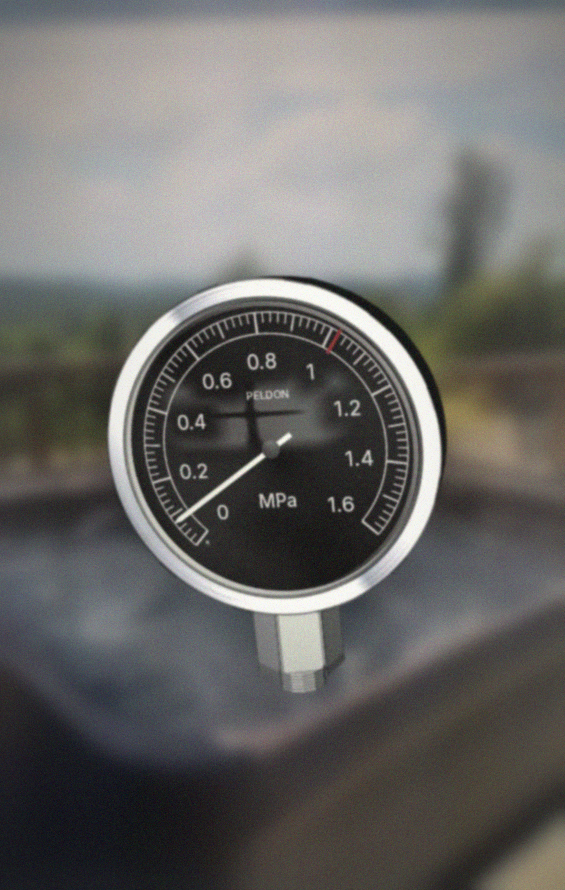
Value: 0.08 MPa
